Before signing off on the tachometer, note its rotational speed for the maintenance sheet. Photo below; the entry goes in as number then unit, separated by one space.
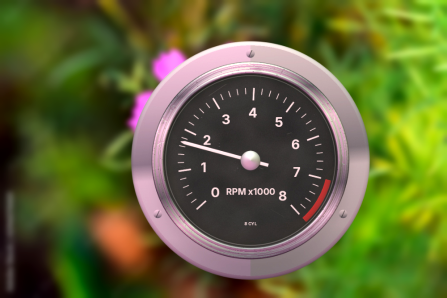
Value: 1700 rpm
